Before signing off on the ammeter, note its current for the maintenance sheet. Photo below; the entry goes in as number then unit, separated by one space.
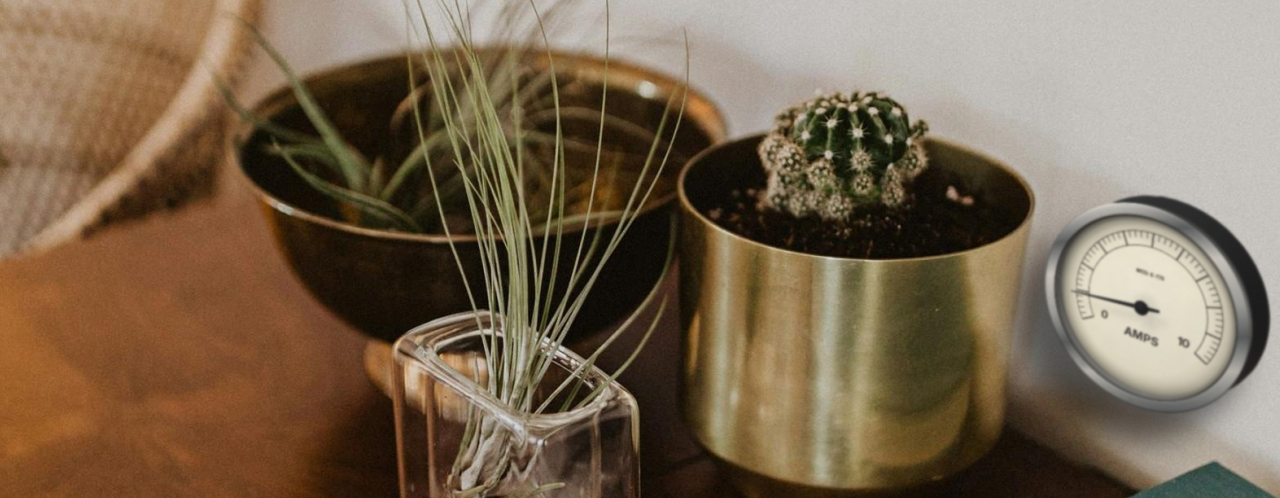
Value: 1 A
